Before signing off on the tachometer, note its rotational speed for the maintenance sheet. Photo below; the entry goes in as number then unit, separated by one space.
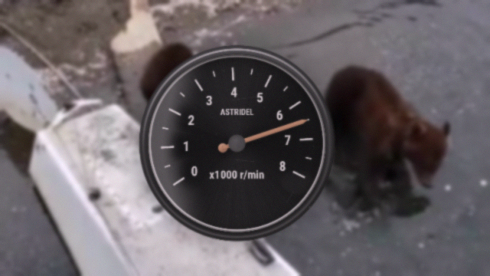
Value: 6500 rpm
